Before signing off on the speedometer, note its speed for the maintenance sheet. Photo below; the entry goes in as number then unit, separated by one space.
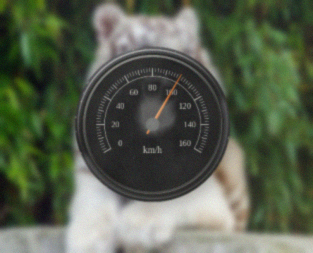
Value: 100 km/h
